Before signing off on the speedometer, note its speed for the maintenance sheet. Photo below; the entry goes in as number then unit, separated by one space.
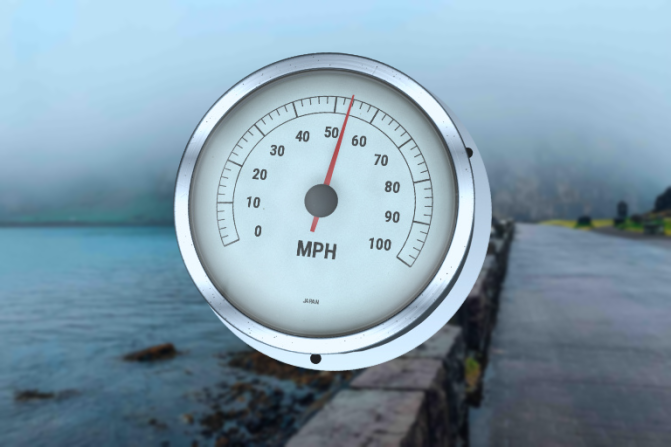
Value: 54 mph
